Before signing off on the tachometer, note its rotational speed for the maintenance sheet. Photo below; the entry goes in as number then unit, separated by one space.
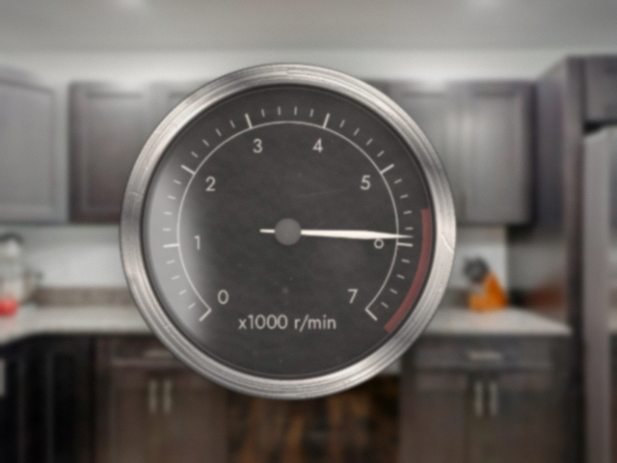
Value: 5900 rpm
